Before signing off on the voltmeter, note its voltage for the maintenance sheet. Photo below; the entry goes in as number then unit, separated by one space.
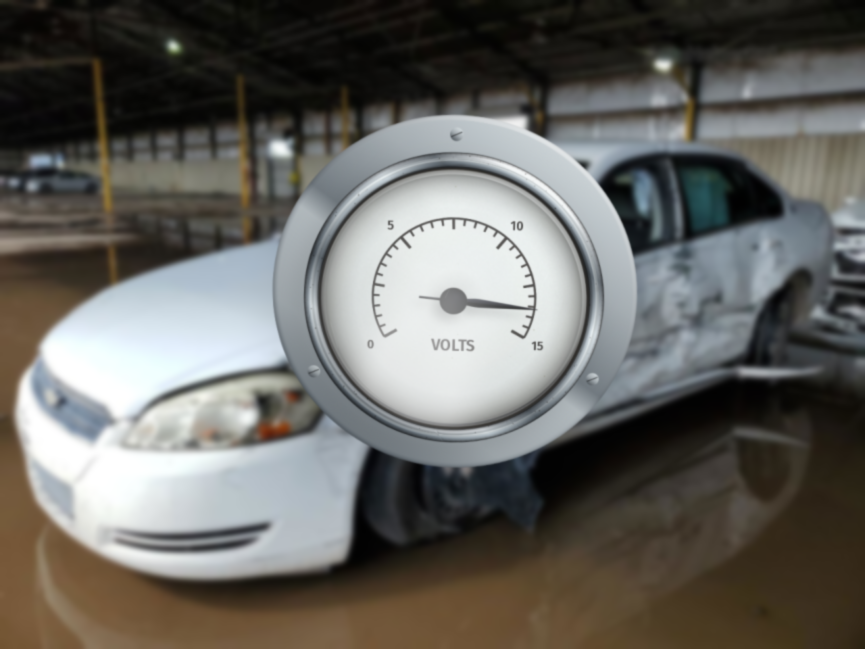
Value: 13.5 V
